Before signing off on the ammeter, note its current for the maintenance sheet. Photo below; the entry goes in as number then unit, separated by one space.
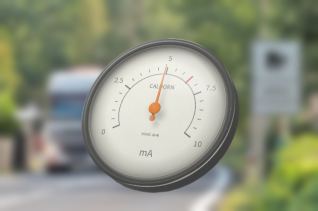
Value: 5 mA
